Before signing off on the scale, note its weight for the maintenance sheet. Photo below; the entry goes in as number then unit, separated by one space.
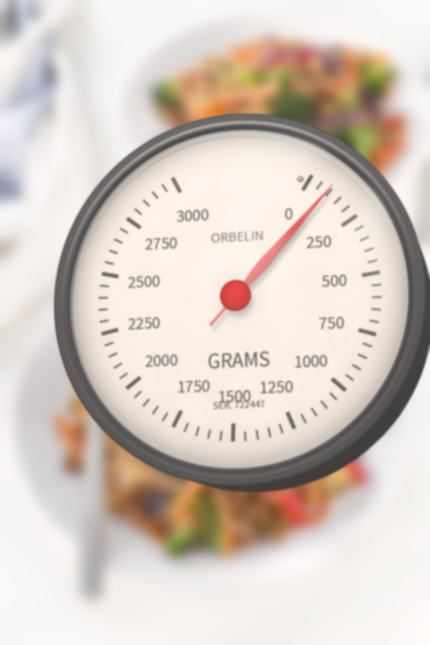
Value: 100 g
